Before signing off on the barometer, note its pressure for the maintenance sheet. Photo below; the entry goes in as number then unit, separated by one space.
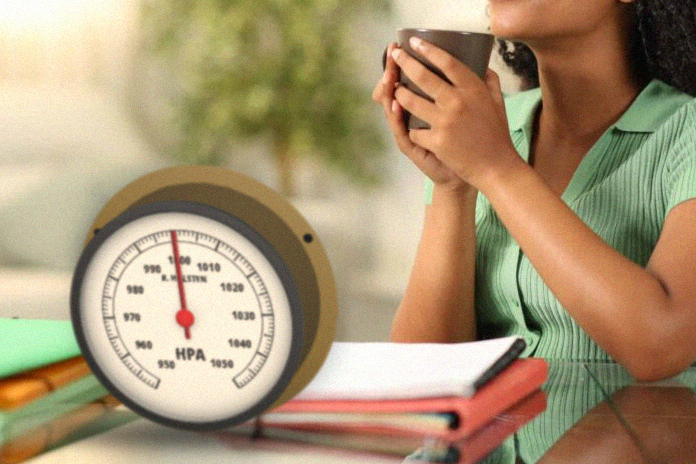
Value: 1000 hPa
